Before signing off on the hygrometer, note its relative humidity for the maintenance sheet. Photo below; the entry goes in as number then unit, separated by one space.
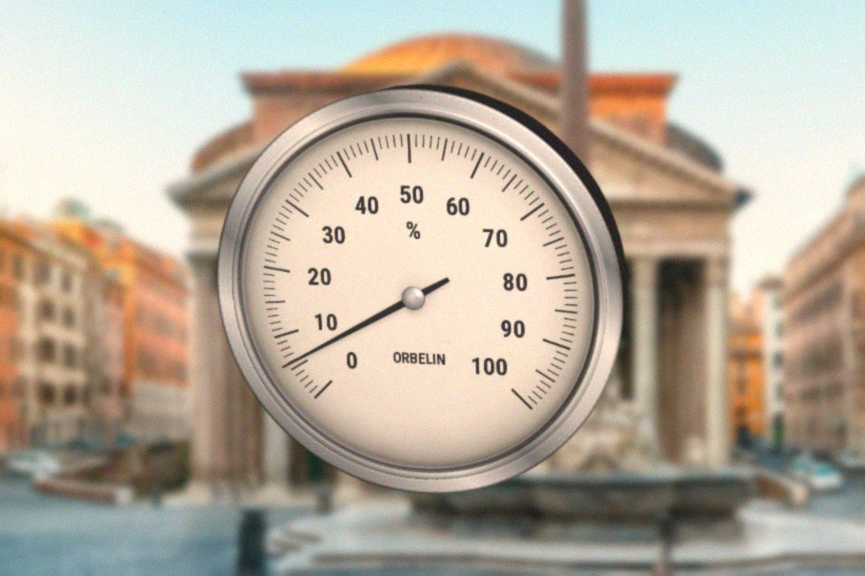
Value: 6 %
